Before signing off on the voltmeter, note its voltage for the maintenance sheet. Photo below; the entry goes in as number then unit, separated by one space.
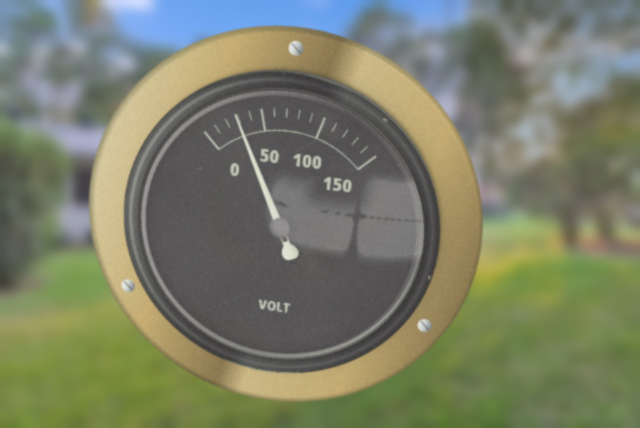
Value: 30 V
